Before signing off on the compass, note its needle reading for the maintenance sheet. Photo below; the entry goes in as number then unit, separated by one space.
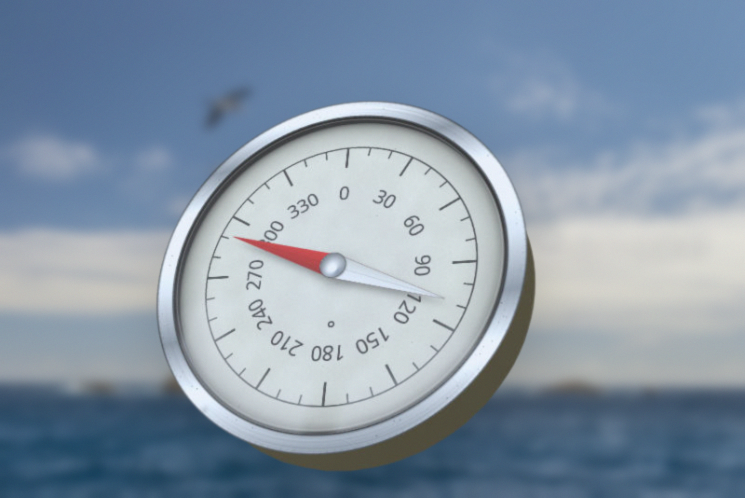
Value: 290 °
